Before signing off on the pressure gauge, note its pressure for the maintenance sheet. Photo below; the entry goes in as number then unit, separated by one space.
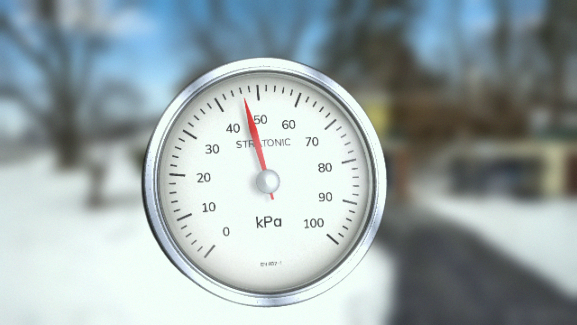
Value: 46 kPa
